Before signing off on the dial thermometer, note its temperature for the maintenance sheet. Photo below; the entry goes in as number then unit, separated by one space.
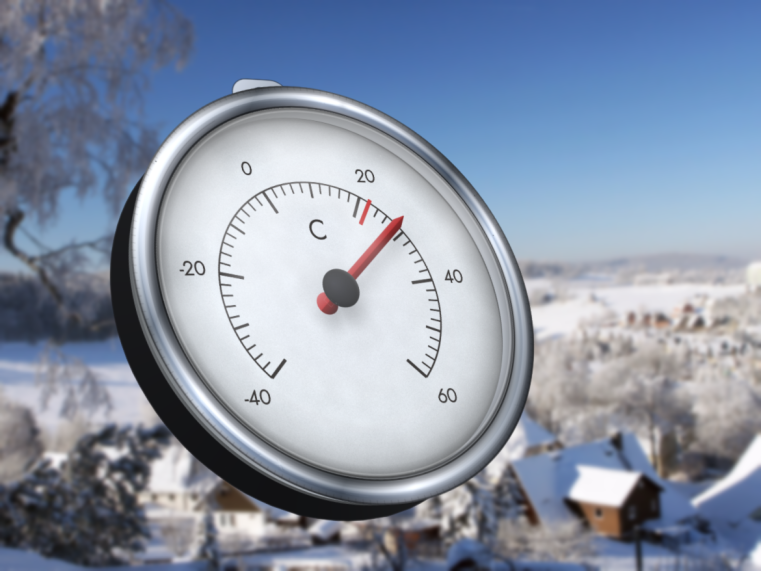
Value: 28 °C
